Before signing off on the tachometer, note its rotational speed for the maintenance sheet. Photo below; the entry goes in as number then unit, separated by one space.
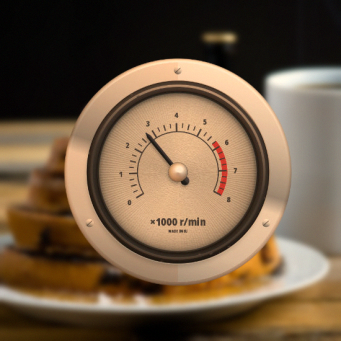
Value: 2750 rpm
